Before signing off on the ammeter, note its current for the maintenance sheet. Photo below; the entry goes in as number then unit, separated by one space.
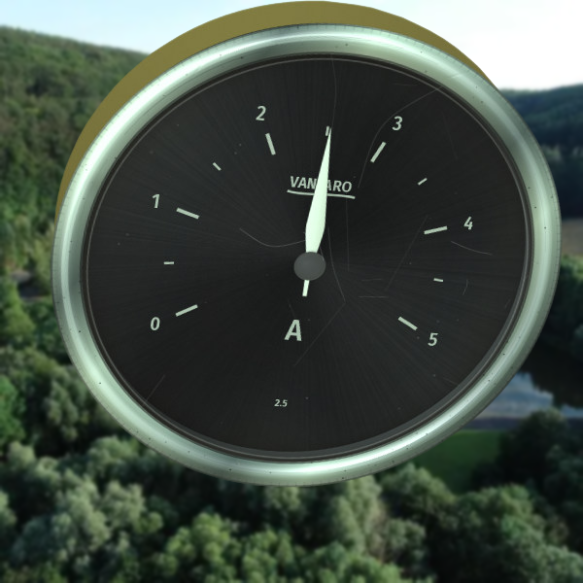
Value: 2.5 A
